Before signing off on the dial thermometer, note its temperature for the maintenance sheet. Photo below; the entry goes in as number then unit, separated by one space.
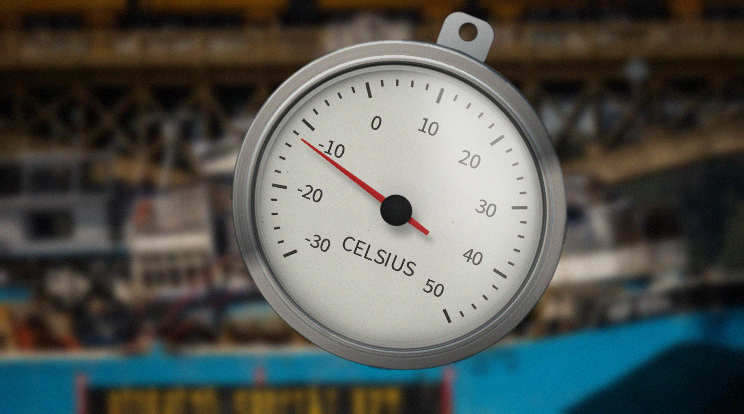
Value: -12 °C
